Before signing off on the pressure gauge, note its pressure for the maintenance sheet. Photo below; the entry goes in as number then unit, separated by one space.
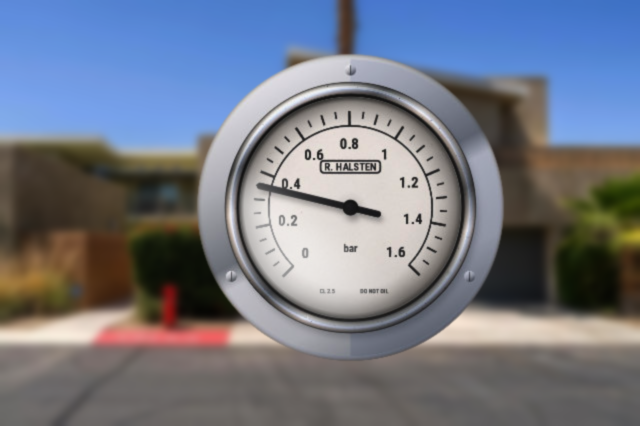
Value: 0.35 bar
